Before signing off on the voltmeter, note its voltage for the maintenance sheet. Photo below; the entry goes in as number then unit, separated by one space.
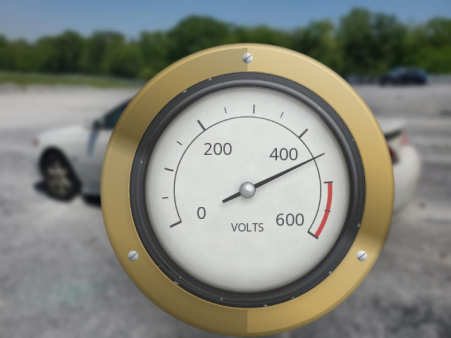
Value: 450 V
